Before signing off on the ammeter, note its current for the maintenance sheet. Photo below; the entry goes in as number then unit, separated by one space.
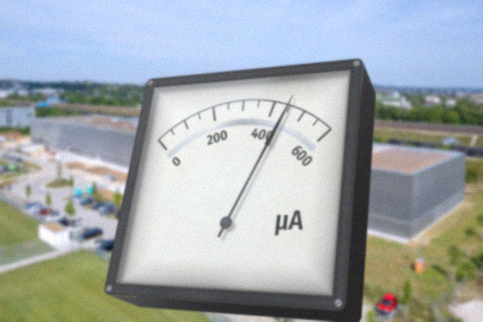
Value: 450 µA
